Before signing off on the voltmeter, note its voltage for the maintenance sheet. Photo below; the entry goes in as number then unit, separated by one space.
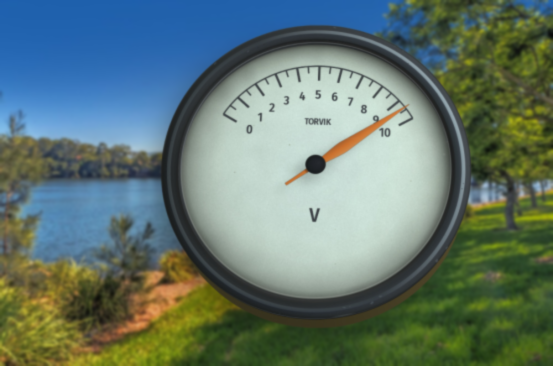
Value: 9.5 V
